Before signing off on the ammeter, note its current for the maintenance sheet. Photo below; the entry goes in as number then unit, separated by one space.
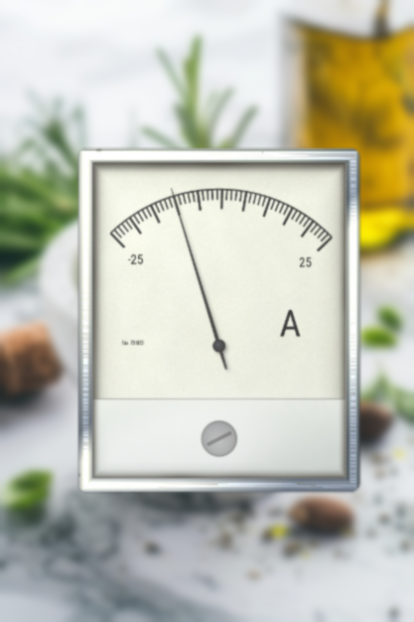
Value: -10 A
